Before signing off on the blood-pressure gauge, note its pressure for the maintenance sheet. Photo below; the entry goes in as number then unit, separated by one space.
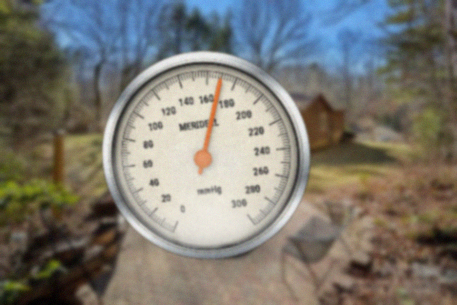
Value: 170 mmHg
